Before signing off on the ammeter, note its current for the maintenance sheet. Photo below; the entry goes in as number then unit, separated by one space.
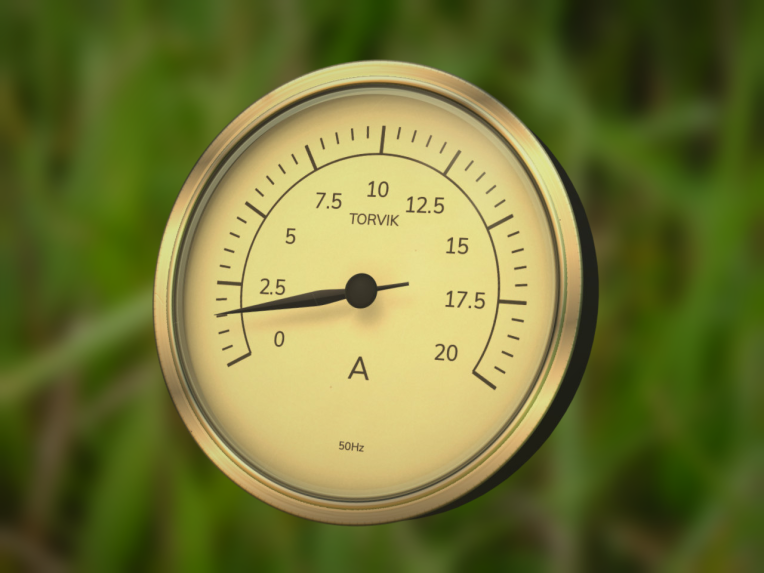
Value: 1.5 A
